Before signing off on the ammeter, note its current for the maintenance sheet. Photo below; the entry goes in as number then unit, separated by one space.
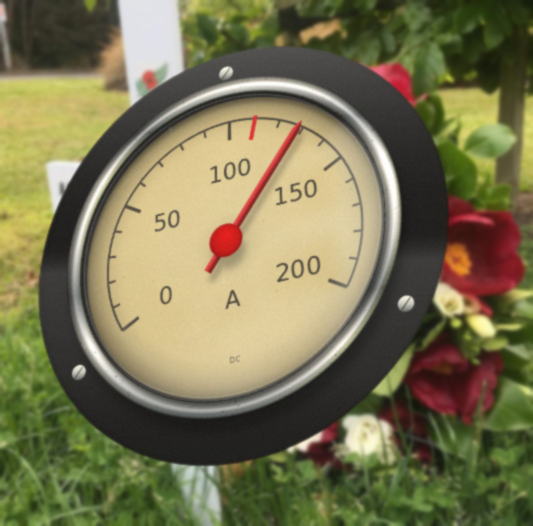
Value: 130 A
